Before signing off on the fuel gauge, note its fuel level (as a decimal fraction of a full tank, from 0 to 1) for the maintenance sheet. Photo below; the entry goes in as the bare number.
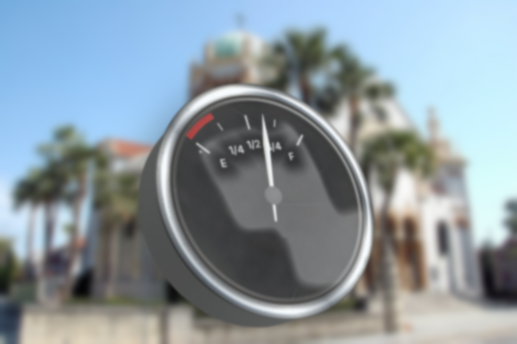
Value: 0.625
